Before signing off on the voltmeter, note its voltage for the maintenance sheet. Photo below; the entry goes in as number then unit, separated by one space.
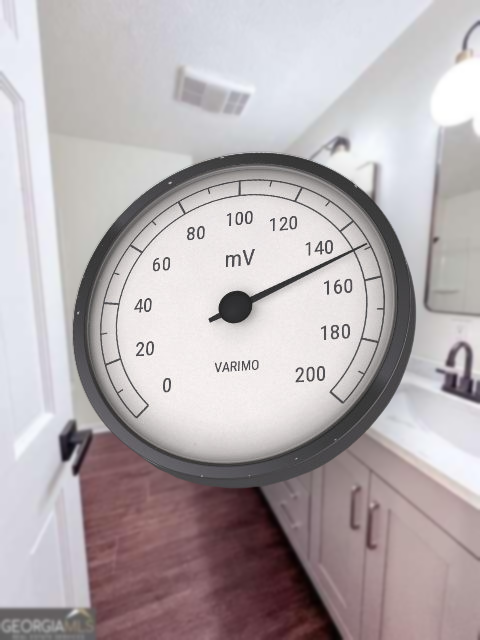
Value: 150 mV
